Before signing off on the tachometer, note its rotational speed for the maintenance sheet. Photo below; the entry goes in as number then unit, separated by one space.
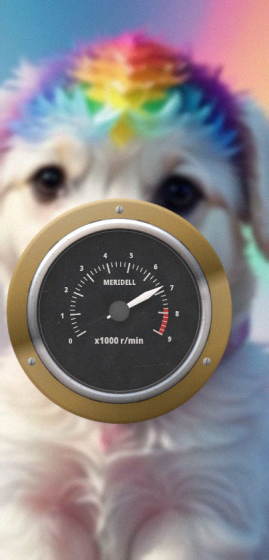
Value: 6800 rpm
